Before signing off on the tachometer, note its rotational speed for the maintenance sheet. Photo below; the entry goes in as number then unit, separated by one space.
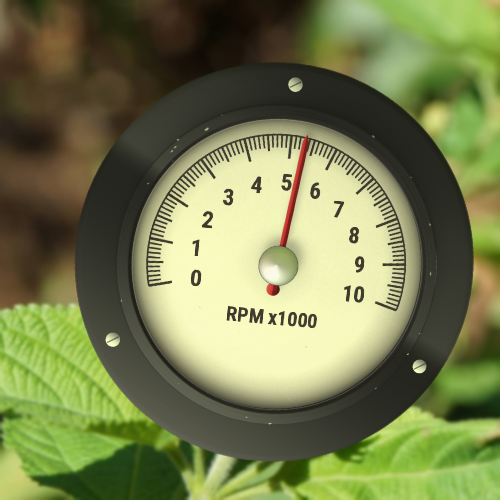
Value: 5300 rpm
